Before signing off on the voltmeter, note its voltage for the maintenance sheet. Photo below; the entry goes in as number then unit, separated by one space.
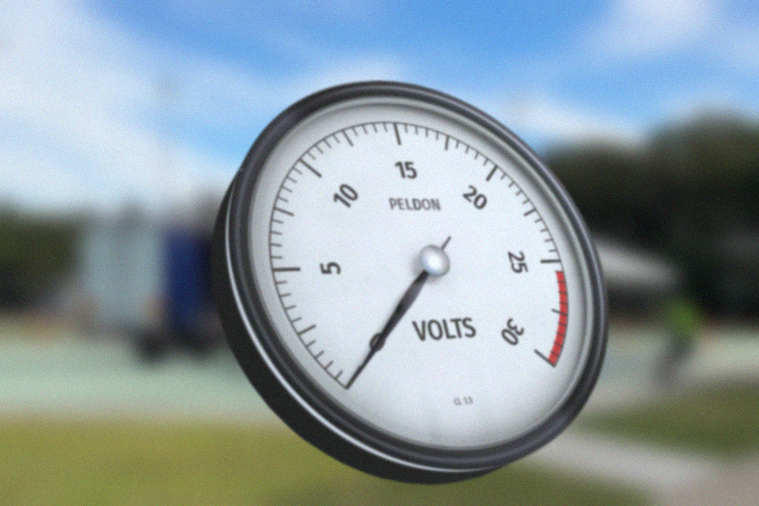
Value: 0 V
